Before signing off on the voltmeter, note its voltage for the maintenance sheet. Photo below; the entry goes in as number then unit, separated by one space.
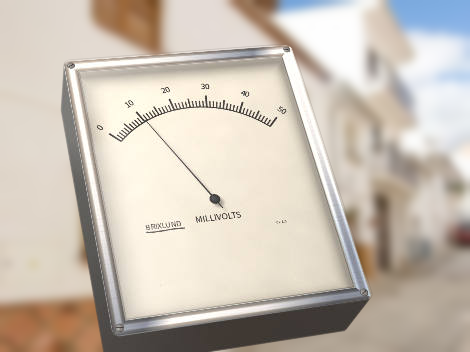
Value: 10 mV
